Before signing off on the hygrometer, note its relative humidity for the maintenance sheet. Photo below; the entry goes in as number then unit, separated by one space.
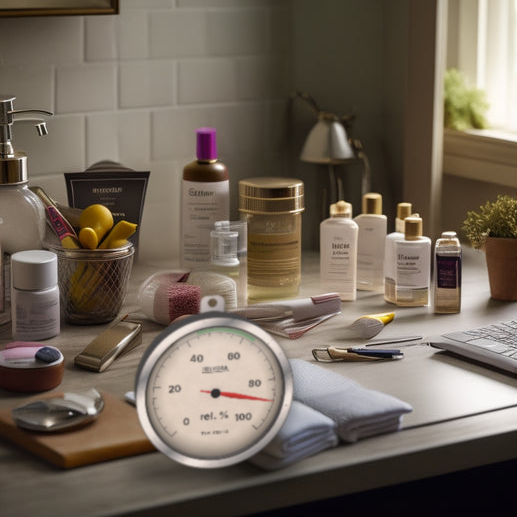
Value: 88 %
